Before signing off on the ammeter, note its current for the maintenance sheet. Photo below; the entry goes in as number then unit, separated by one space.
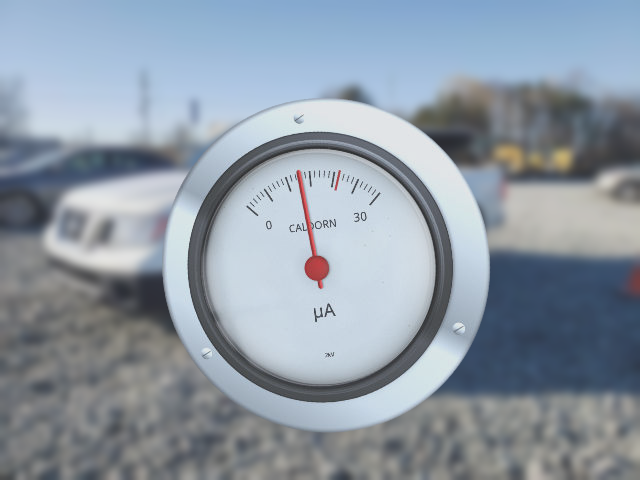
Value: 13 µA
